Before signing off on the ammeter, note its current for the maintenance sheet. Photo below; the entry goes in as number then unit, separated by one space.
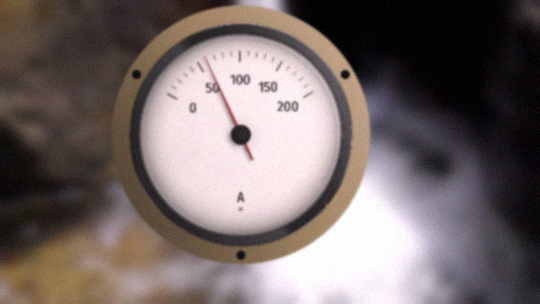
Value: 60 A
